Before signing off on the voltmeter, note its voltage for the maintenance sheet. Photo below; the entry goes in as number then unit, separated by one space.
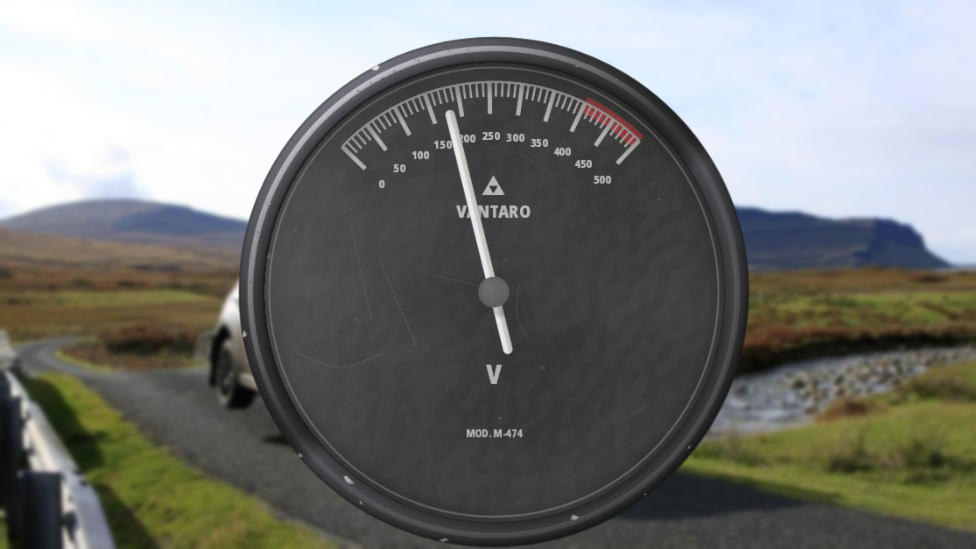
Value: 180 V
